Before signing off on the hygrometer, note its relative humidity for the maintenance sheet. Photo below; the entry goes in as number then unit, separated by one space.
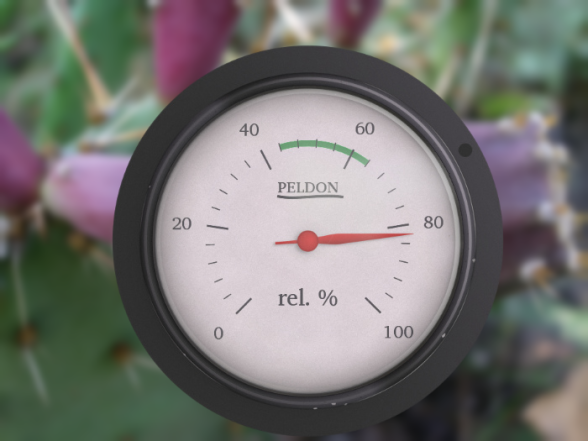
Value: 82 %
